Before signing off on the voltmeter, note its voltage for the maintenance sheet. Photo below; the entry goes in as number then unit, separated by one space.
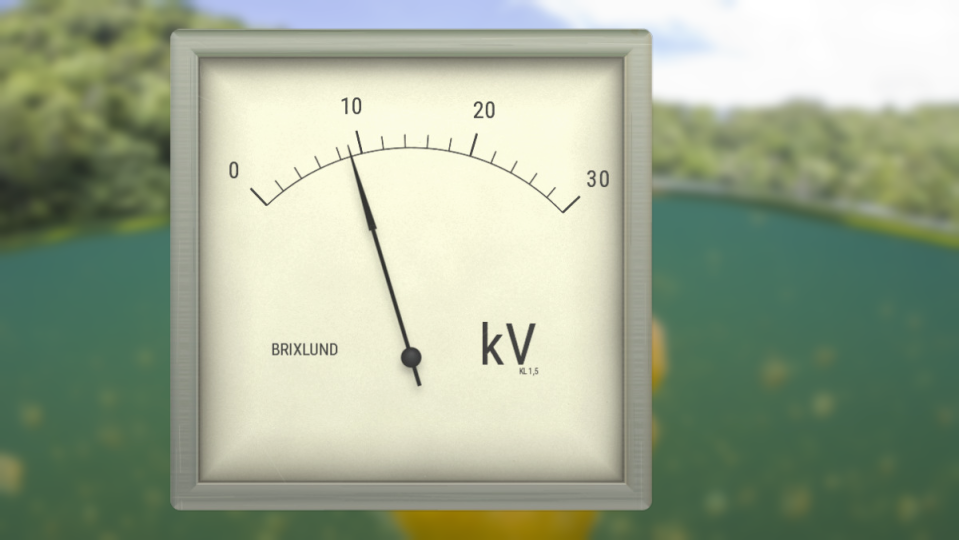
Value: 9 kV
